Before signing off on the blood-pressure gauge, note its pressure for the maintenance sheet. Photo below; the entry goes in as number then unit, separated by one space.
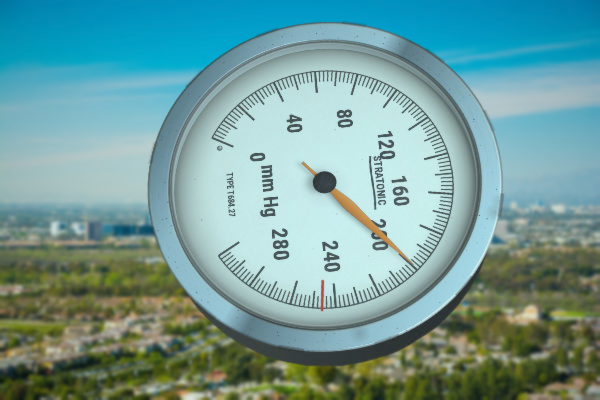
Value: 200 mmHg
